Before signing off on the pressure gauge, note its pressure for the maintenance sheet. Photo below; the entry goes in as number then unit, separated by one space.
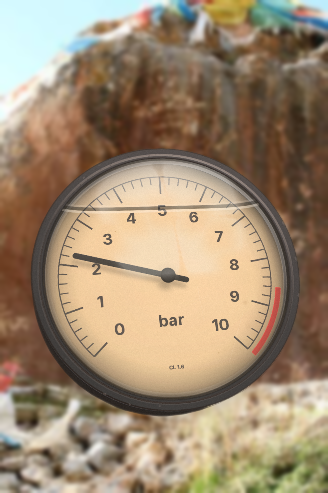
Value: 2.2 bar
